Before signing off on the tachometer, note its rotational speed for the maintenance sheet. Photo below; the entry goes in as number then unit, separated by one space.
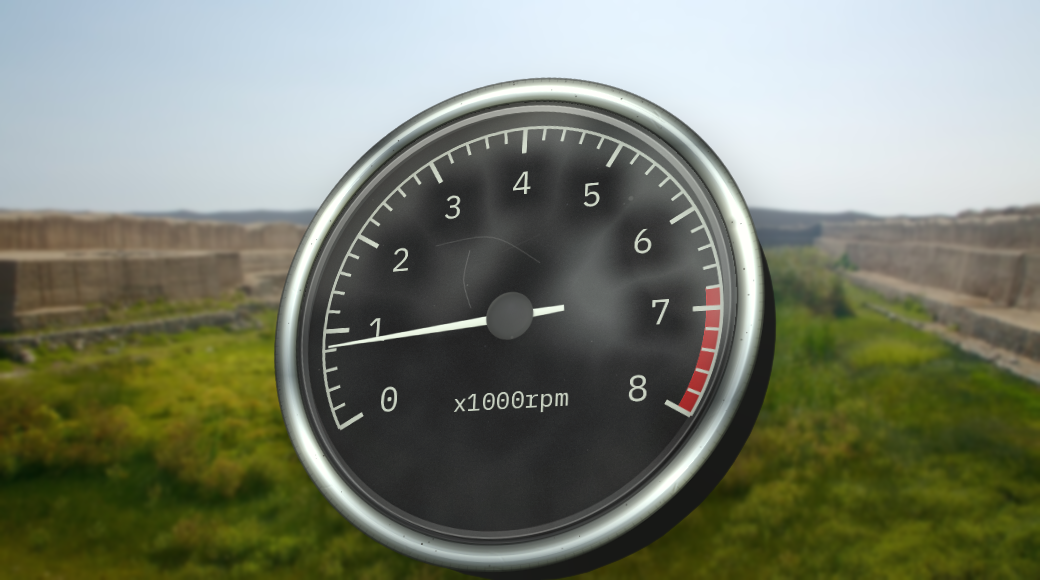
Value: 800 rpm
